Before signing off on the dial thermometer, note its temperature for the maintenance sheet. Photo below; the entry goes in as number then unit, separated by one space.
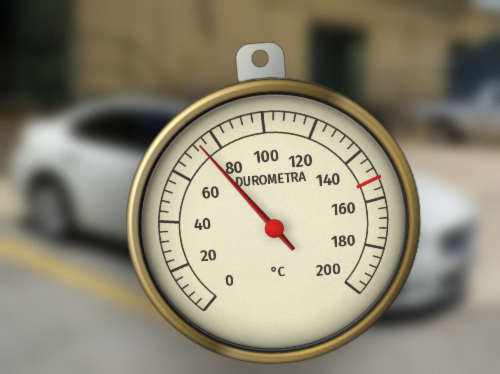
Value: 74 °C
